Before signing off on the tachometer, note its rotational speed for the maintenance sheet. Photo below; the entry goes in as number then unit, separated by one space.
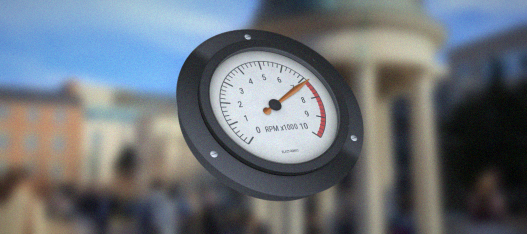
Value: 7200 rpm
